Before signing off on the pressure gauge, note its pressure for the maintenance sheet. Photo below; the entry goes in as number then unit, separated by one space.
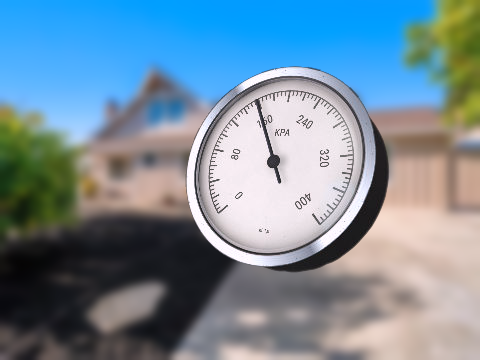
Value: 160 kPa
